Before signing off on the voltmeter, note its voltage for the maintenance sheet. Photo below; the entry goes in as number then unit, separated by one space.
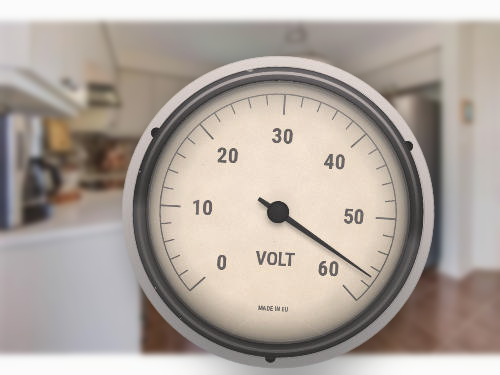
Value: 57 V
